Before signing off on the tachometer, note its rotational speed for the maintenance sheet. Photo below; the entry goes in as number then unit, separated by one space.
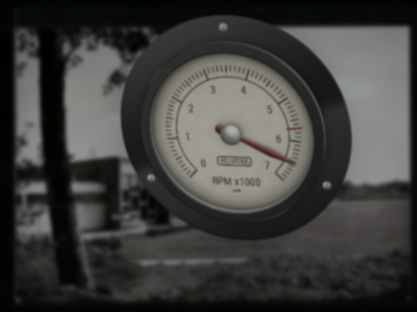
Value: 6500 rpm
